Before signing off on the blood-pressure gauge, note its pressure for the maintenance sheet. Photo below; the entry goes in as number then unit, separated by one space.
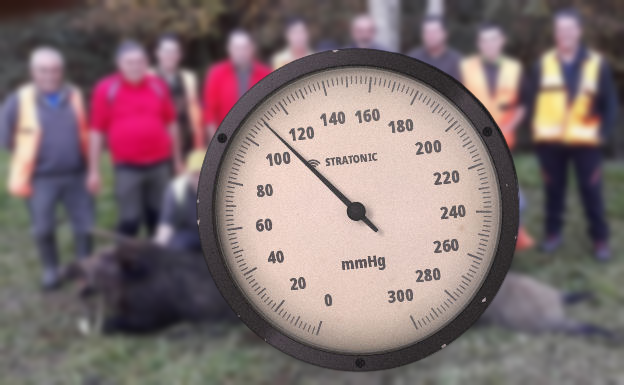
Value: 110 mmHg
